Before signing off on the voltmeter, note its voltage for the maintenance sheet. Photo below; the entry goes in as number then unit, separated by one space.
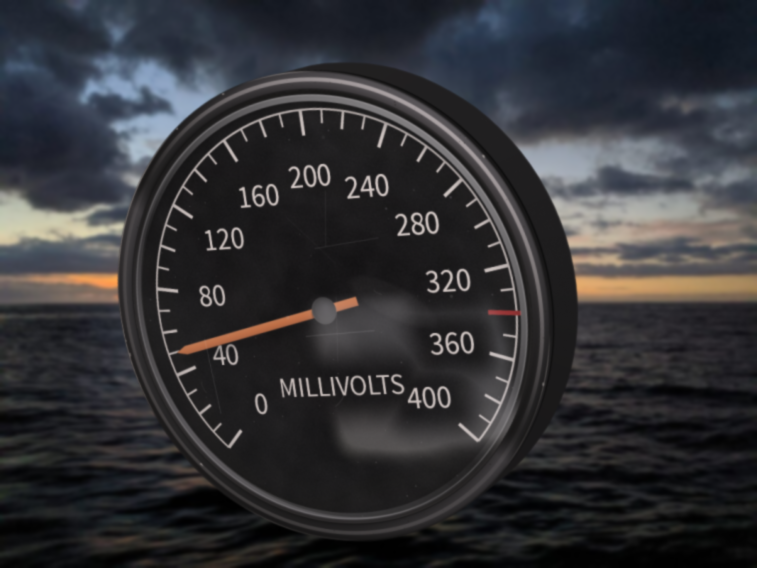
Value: 50 mV
